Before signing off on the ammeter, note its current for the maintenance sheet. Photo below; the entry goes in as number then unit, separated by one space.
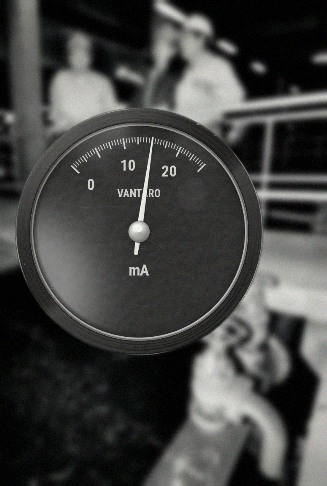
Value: 15 mA
